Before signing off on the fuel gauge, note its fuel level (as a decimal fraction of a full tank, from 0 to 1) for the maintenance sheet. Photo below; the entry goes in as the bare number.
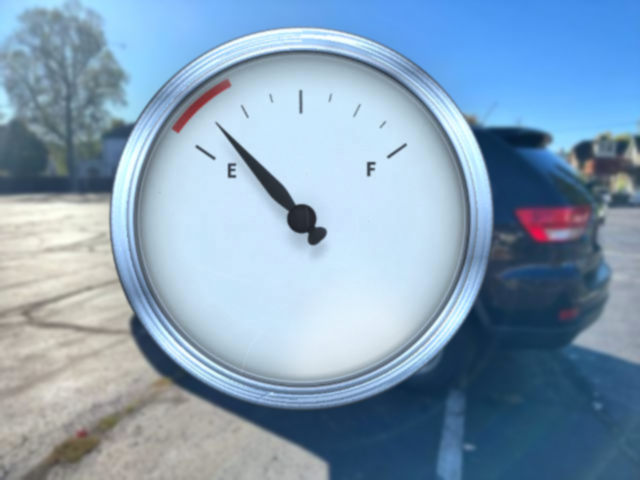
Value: 0.125
